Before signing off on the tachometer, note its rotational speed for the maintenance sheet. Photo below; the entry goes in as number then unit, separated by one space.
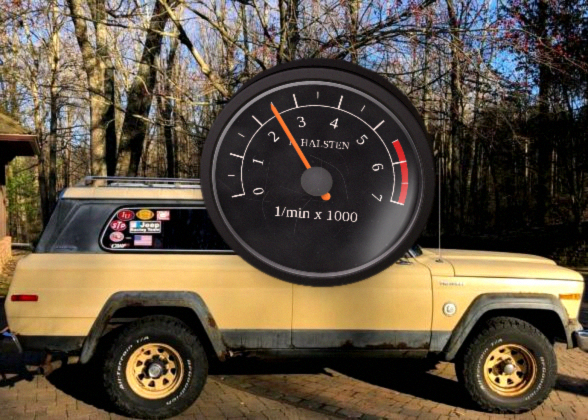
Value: 2500 rpm
